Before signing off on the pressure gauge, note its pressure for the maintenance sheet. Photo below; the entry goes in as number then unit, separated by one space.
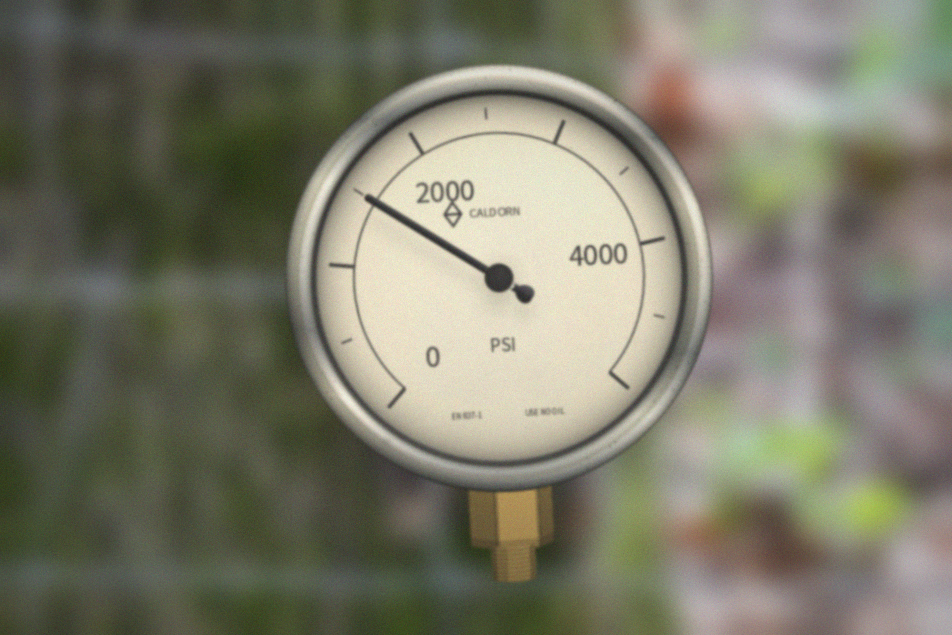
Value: 1500 psi
